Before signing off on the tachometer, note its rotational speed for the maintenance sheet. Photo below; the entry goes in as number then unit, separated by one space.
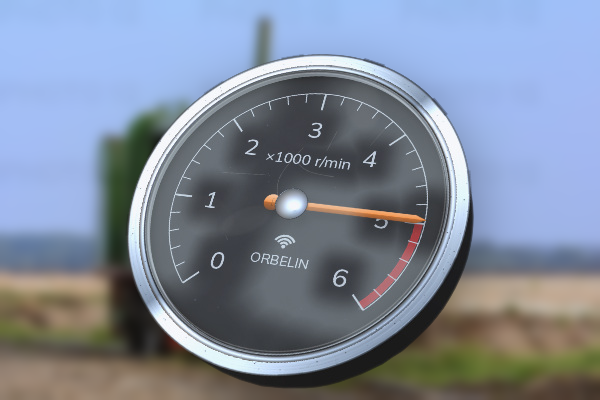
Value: 5000 rpm
